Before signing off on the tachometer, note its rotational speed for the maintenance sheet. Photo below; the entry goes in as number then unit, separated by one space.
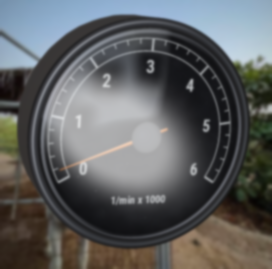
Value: 200 rpm
